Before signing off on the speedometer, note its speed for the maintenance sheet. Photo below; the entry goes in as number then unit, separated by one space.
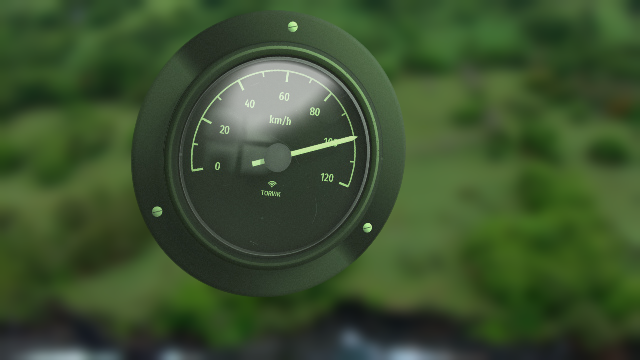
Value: 100 km/h
